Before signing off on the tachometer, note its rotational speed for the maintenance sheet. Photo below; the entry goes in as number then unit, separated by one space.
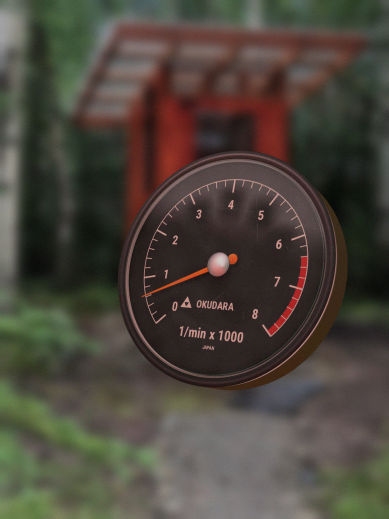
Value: 600 rpm
